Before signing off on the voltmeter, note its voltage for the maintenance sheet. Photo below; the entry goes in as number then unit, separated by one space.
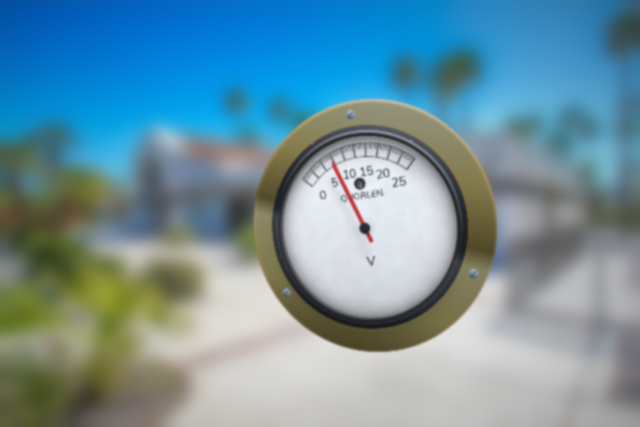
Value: 7.5 V
